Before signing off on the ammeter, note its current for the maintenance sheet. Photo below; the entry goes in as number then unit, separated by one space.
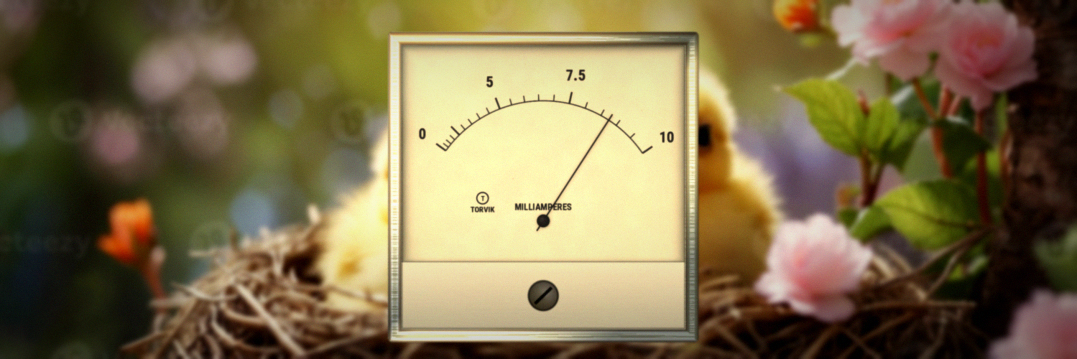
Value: 8.75 mA
